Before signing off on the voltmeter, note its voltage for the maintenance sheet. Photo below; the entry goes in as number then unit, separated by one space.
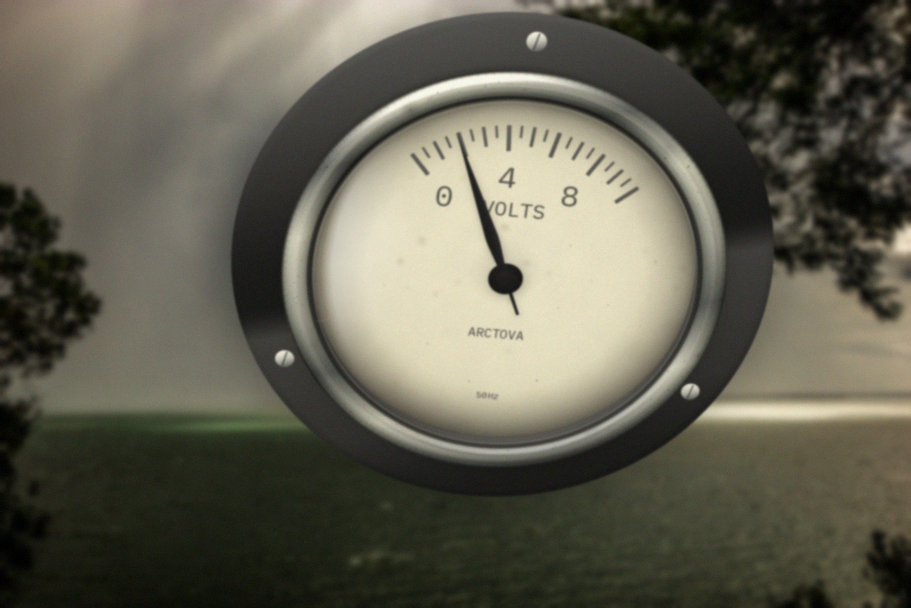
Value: 2 V
